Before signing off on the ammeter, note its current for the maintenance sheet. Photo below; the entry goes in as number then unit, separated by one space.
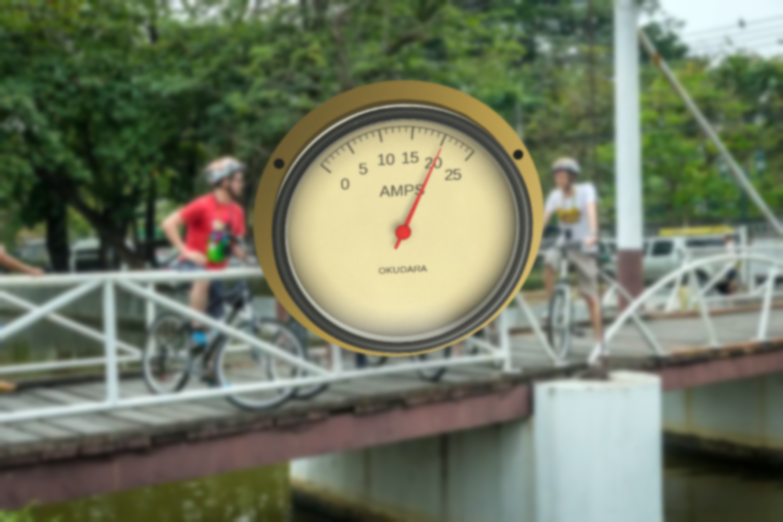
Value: 20 A
